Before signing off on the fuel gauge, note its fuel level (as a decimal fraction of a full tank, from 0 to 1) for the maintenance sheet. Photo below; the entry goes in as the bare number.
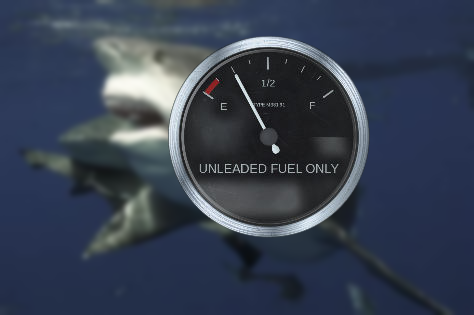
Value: 0.25
